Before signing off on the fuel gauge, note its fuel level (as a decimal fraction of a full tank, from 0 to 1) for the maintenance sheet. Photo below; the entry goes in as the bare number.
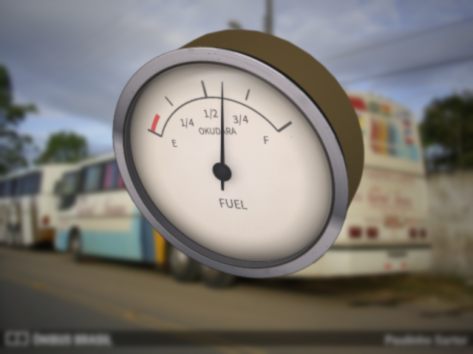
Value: 0.625
